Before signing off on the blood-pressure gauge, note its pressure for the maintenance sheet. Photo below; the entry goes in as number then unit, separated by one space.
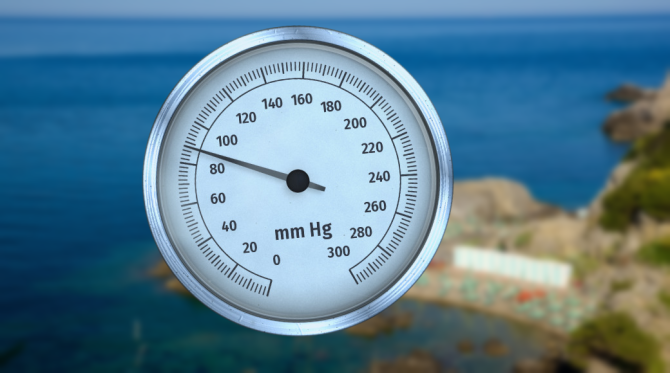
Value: 88 mmHg
